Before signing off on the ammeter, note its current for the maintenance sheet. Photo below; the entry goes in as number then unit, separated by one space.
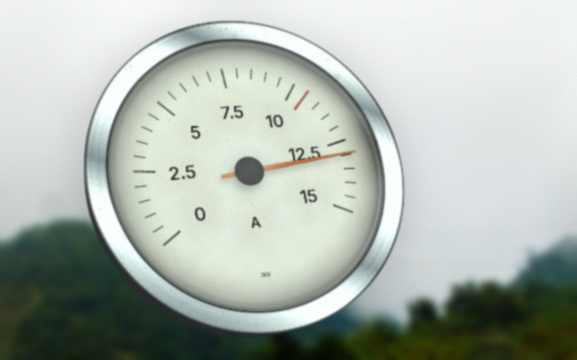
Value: 13 A
